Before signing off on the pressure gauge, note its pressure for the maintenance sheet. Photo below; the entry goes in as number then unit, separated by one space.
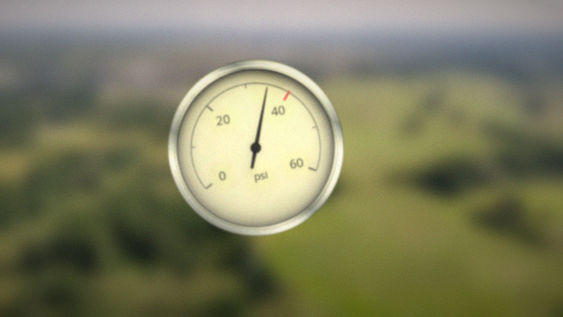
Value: 35 psi
